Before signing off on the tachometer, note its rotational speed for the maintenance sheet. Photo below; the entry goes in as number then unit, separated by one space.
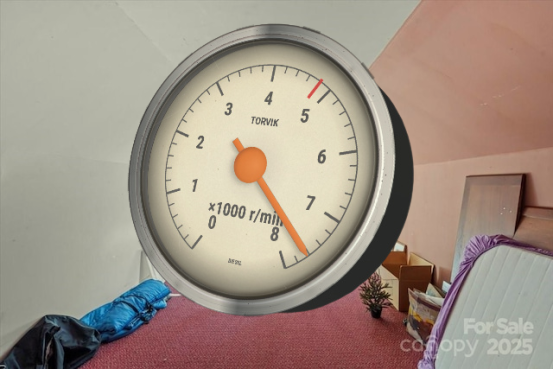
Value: 7600 rpm
